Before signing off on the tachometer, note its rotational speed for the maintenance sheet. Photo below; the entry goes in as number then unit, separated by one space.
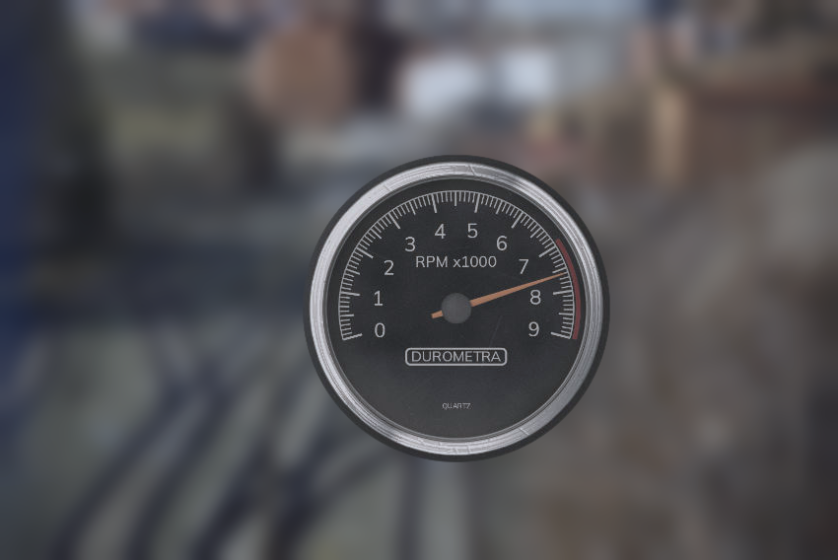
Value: 7600 rpm
